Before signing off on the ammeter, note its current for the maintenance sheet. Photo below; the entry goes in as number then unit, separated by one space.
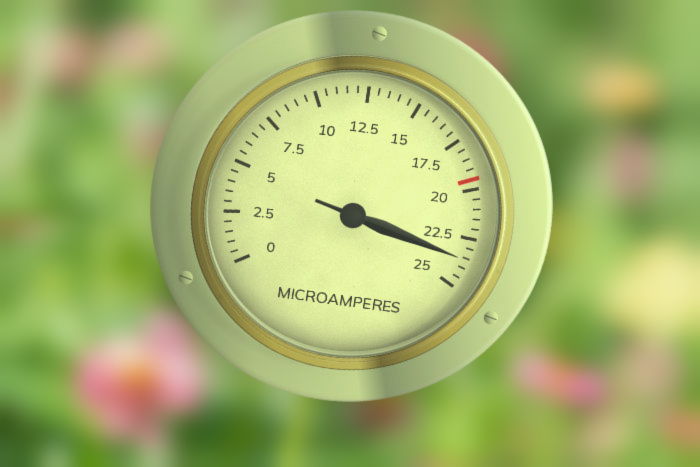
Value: 23.5 µA
